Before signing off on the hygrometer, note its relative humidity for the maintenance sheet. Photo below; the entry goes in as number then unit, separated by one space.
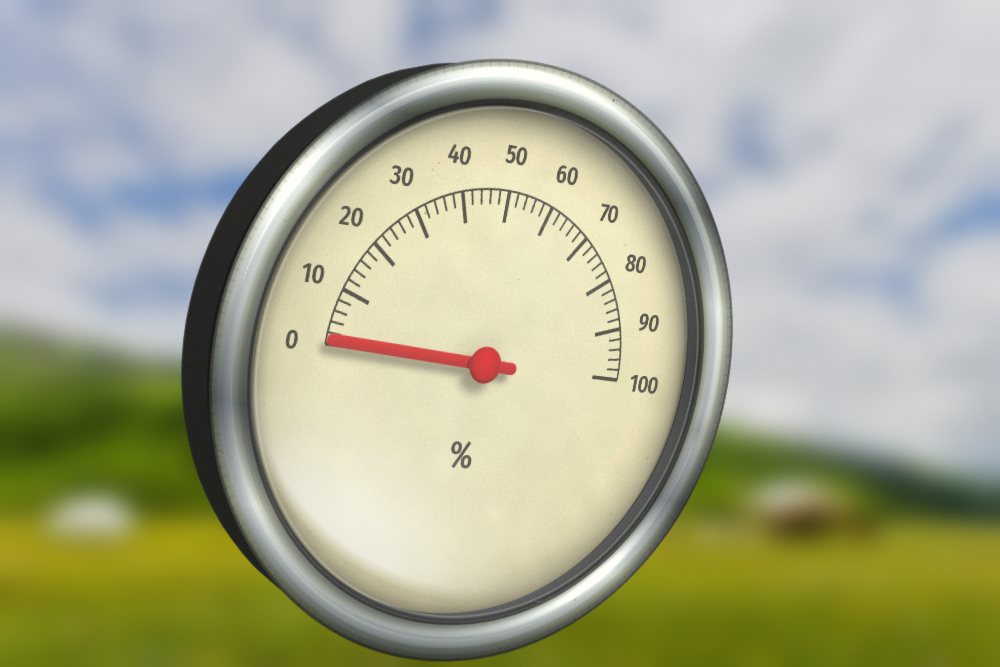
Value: 1 %
